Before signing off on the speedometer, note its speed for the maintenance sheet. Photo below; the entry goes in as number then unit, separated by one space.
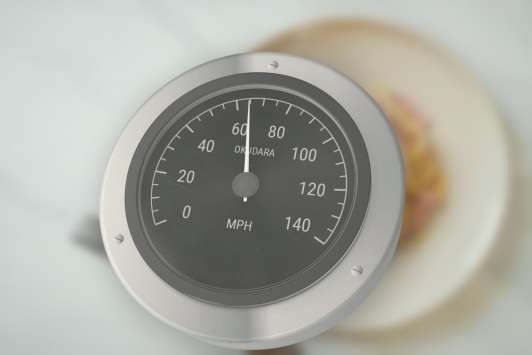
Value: 65 mph
